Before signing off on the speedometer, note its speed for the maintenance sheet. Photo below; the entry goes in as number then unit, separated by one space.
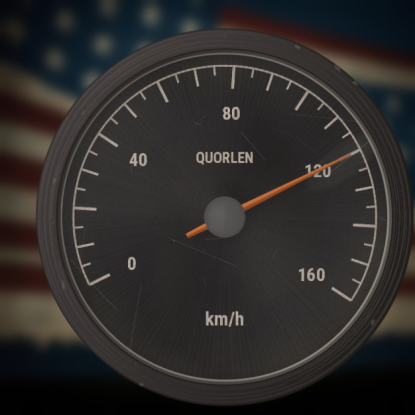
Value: 120 km/h
